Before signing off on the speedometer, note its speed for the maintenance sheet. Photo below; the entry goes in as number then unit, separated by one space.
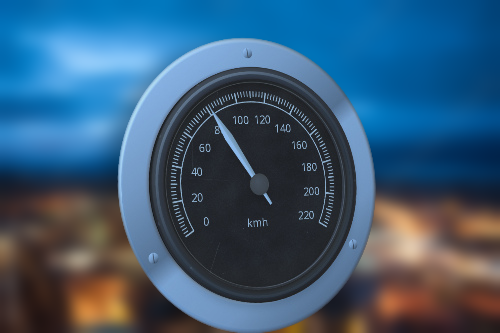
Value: 80 km/h
